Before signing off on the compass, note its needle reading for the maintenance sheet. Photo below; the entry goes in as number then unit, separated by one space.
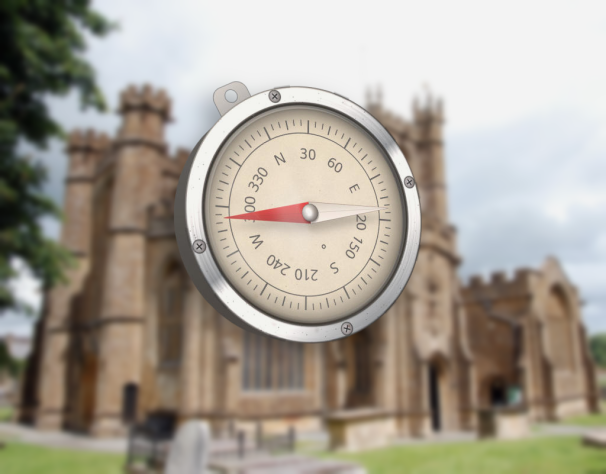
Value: 292.5 °
